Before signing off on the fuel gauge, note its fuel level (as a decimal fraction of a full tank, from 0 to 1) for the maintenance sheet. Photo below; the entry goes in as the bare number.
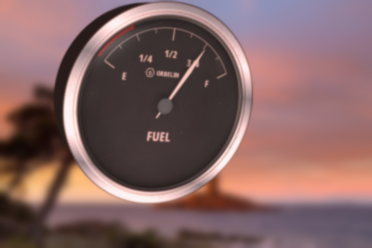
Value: 0.75
